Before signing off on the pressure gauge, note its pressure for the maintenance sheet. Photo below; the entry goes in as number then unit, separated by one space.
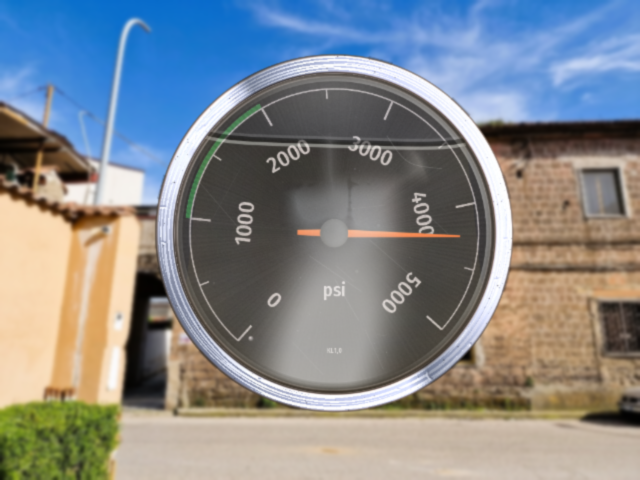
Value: 4250 psi
